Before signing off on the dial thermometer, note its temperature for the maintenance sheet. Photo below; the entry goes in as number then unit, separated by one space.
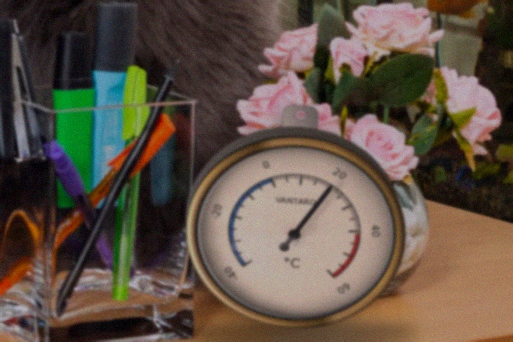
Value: 20 °C
